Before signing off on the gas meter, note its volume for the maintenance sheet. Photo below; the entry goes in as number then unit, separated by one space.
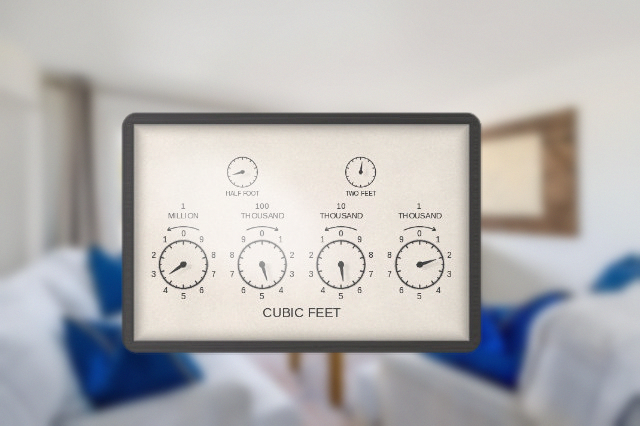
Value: 345200 ft³
